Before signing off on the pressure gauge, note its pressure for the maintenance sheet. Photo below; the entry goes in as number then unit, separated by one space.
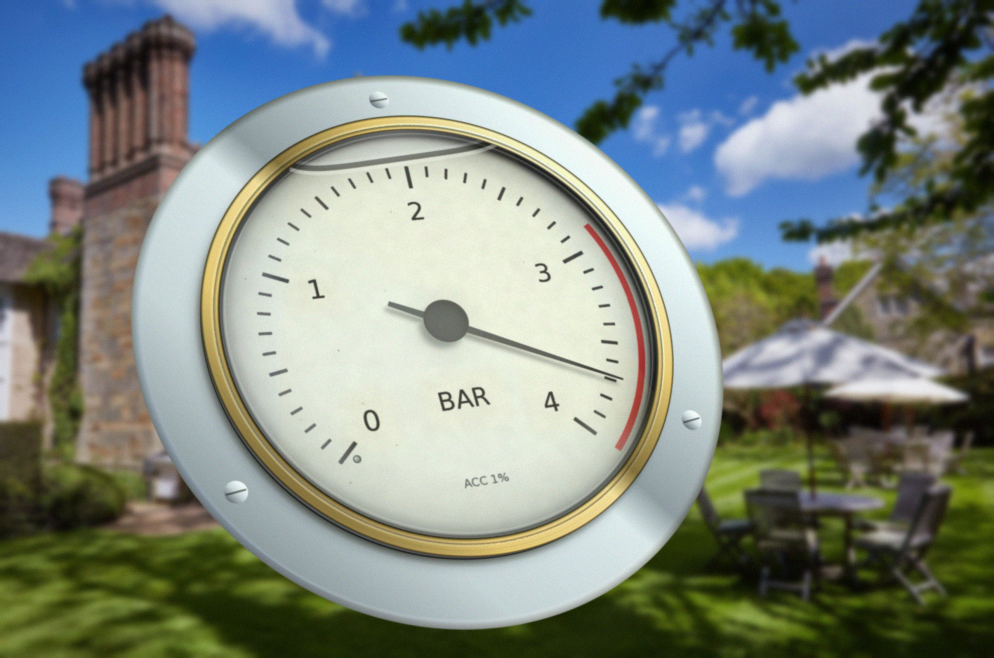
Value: 3.7 bar
